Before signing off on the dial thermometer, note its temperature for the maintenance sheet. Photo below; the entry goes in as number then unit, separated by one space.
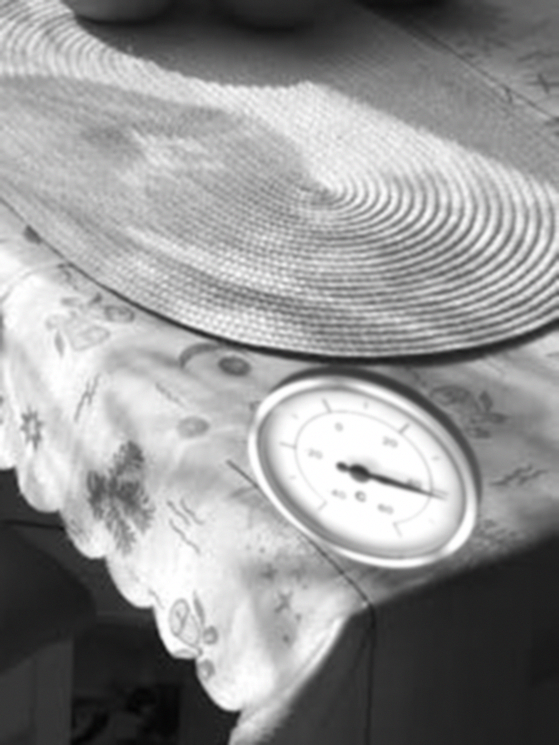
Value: 40 °C
